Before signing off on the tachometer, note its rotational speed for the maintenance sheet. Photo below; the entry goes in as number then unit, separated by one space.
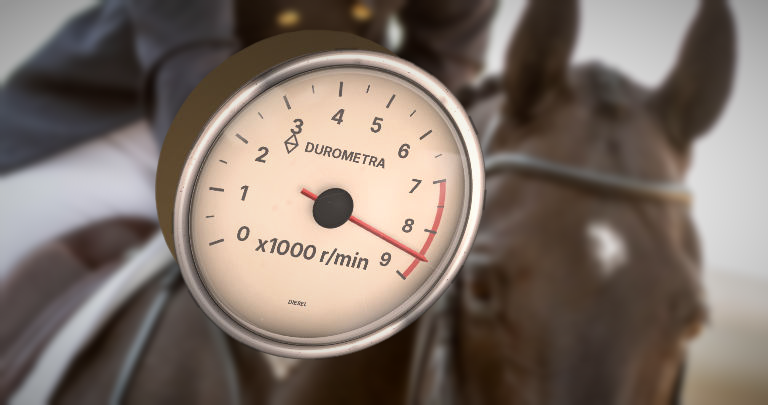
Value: 8500 rpm
